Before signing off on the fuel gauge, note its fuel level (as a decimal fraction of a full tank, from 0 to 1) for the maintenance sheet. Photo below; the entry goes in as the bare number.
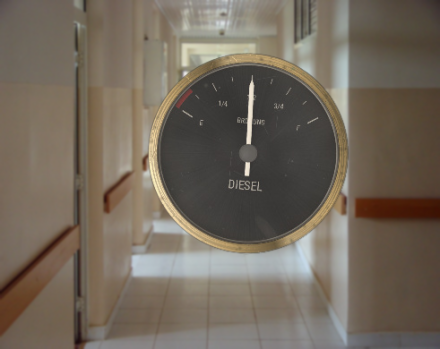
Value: 0.5
